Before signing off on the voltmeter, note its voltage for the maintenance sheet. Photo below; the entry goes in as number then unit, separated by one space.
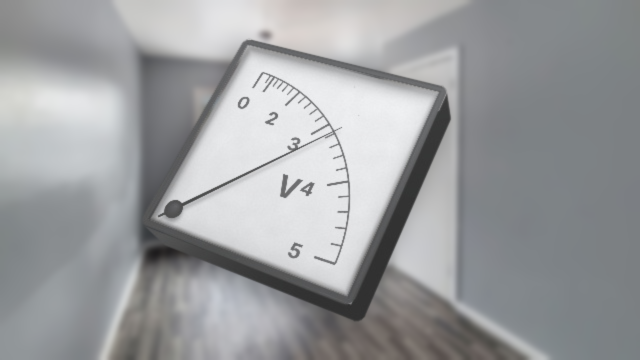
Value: 3.2 V
